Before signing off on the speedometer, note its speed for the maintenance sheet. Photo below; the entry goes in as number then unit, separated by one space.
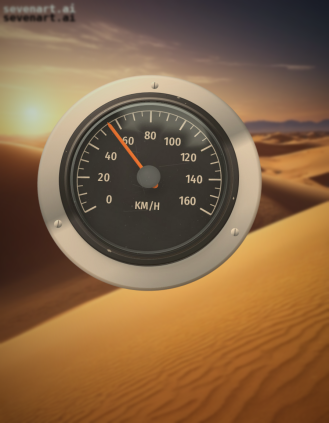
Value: 55 km/h
